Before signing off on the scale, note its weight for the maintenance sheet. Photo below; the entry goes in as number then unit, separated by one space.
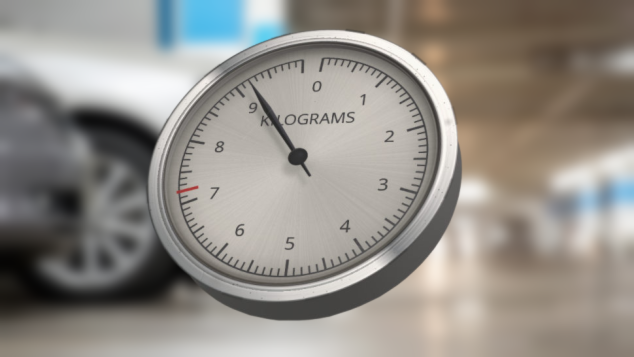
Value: 9.2 kg
